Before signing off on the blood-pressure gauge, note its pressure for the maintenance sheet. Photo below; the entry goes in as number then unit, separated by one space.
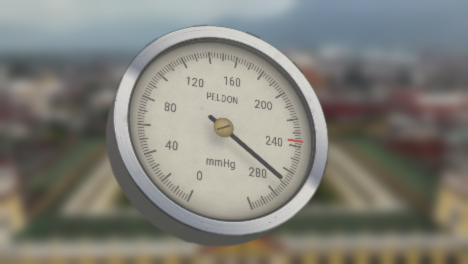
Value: 270 mmHg
